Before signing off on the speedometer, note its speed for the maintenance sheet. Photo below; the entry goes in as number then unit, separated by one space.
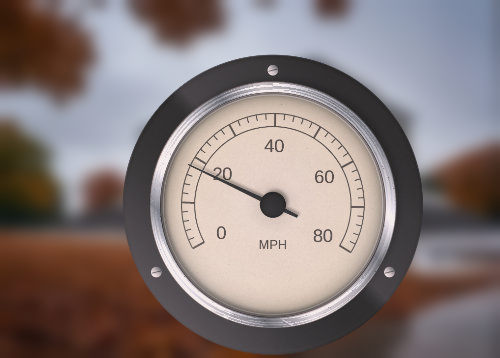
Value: 18 mph
